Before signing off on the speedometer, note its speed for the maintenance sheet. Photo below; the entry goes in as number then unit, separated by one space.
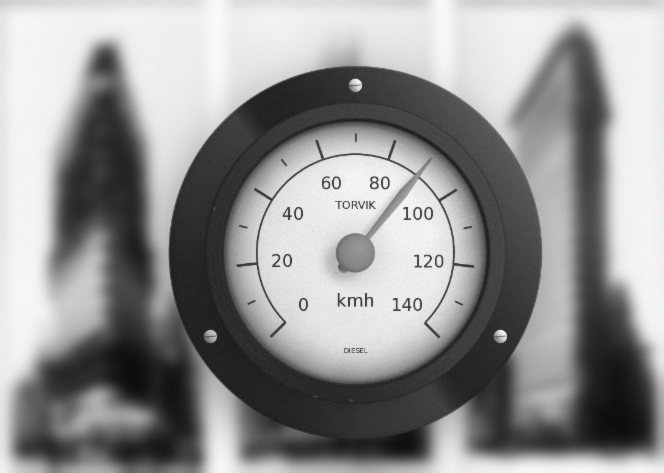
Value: 90 km/h
